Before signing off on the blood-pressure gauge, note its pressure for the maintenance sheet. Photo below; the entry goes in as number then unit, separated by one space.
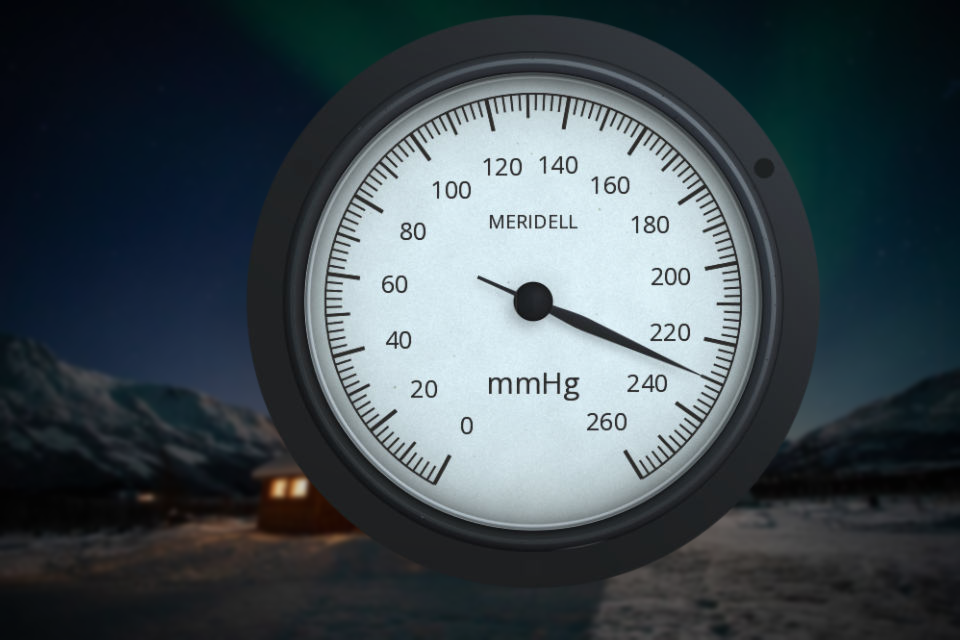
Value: 230 mmHg
